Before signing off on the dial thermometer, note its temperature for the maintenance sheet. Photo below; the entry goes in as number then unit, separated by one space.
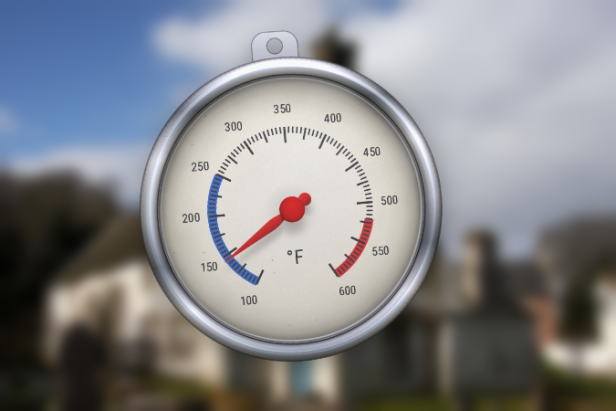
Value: 145 °F
